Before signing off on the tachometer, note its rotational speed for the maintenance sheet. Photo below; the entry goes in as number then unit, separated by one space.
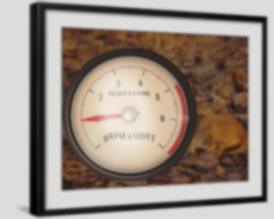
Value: 1000 rpm
